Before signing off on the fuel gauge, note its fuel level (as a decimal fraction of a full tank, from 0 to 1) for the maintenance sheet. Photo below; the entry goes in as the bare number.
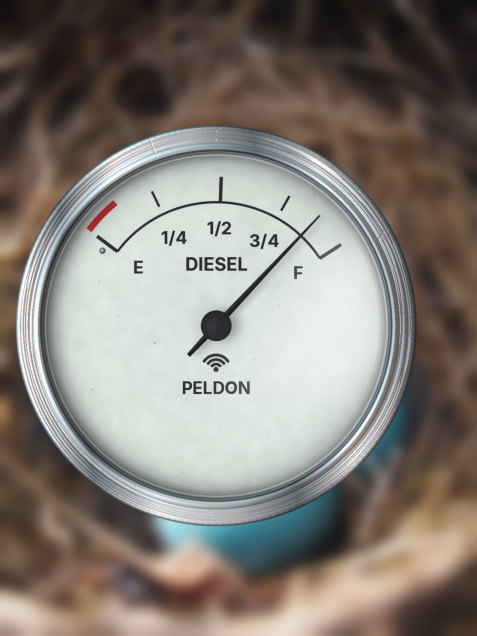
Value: 0.875
